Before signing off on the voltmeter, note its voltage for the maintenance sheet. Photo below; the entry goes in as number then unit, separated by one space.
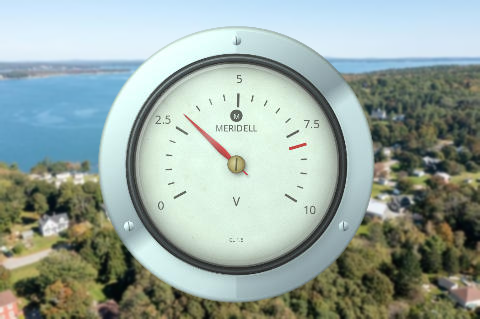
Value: 3 V
